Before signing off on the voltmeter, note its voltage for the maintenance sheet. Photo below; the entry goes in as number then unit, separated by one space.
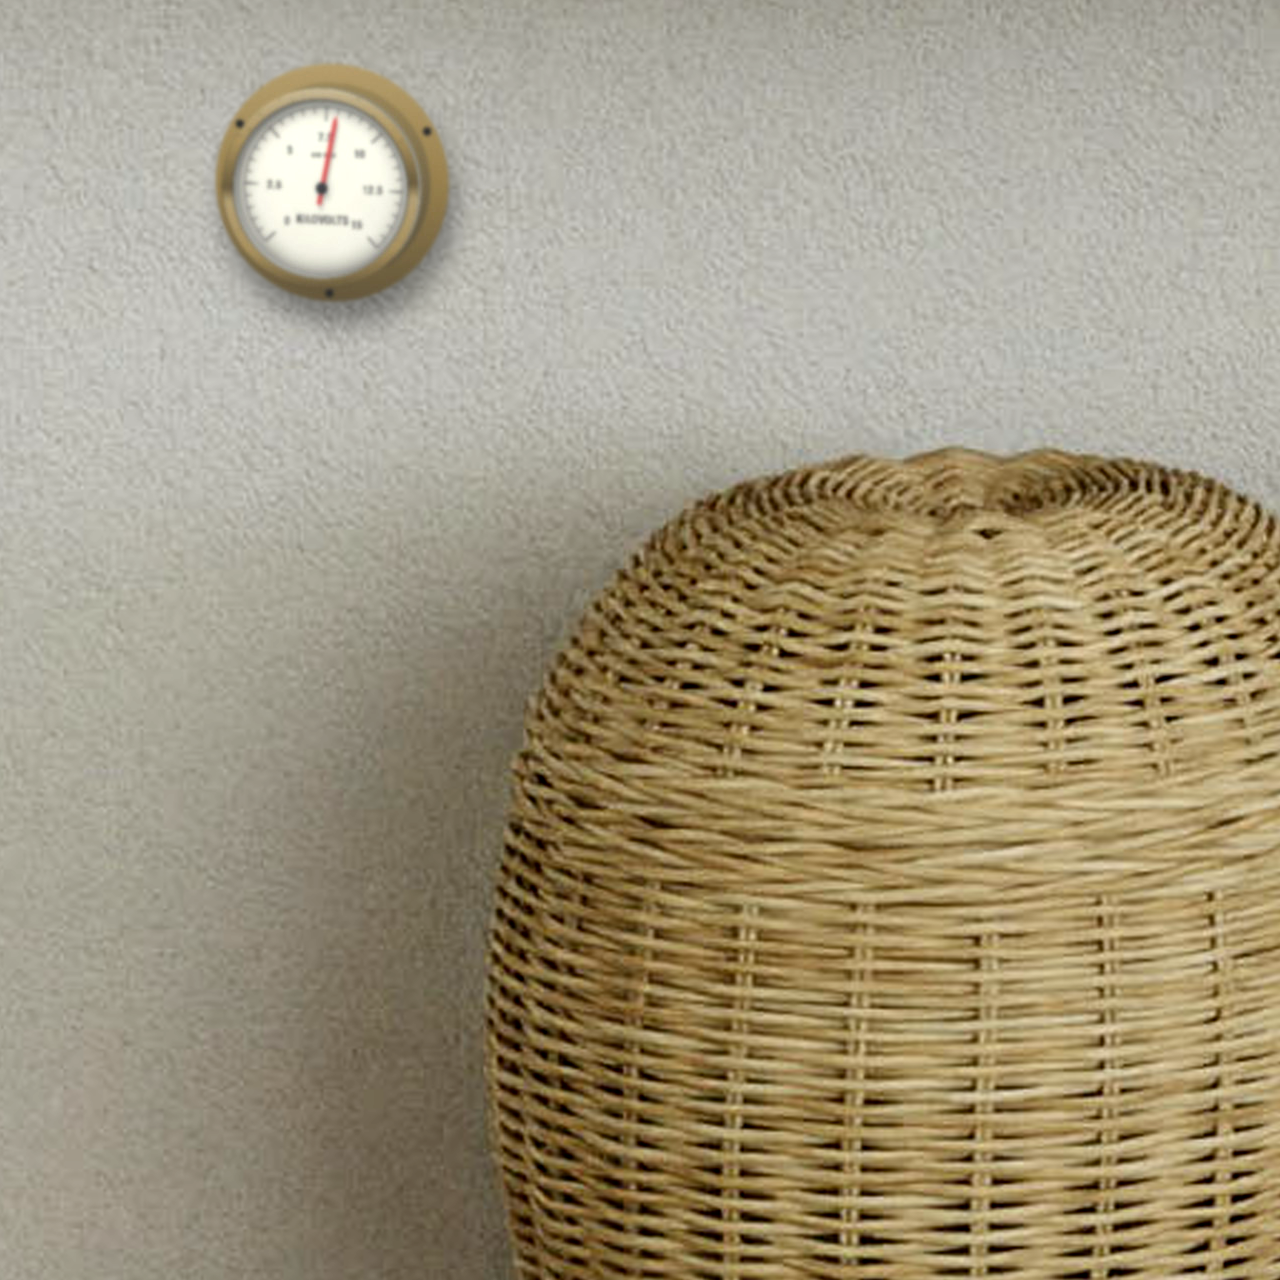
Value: 8 kV
